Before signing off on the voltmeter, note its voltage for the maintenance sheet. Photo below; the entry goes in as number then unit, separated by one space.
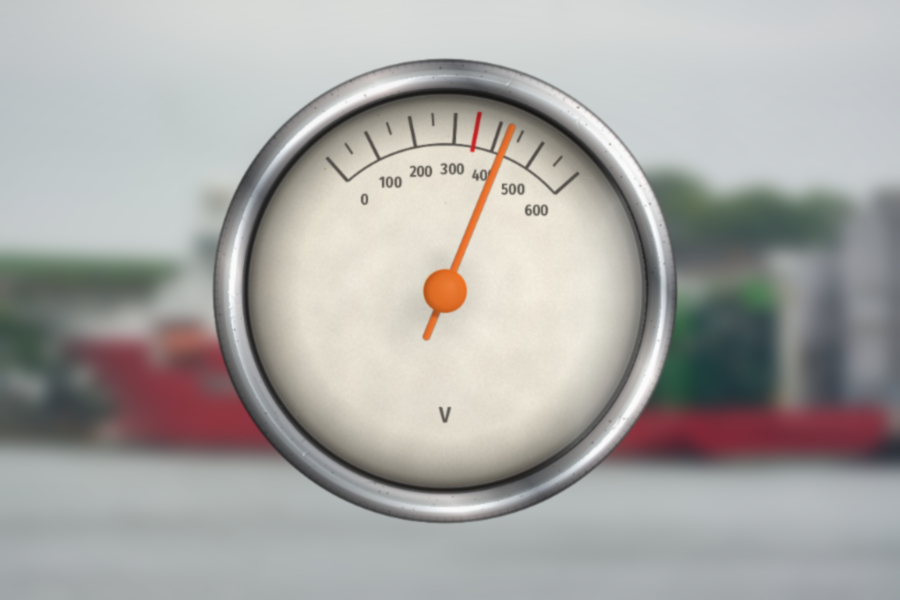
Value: 425 V
